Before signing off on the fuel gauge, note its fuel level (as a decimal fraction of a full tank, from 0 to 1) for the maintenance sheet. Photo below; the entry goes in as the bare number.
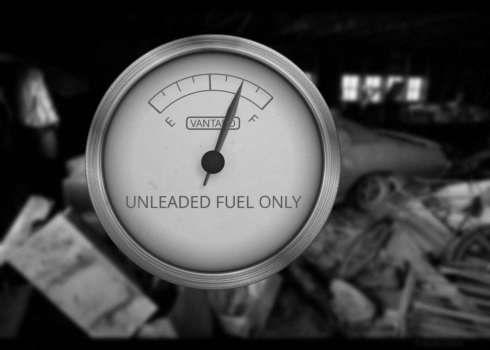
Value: 0.75
